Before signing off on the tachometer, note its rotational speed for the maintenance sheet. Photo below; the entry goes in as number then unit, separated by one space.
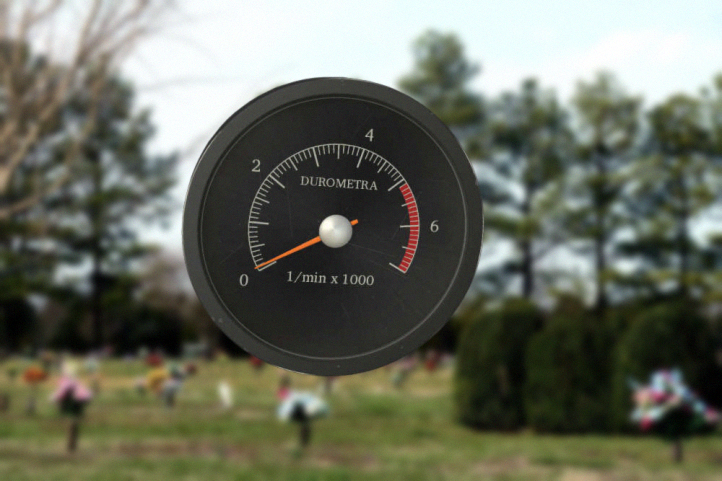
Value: 100 rpm
